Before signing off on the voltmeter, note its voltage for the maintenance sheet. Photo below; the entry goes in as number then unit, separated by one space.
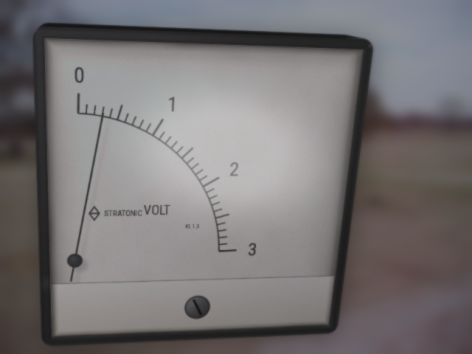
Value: 0.3 V
